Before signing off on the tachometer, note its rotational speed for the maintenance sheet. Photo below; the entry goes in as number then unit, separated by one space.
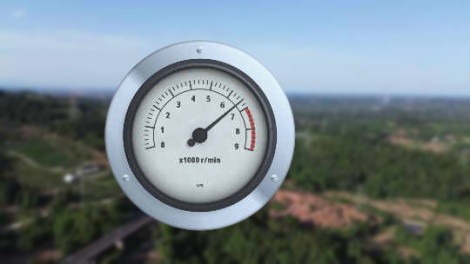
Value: 6600 rpm
